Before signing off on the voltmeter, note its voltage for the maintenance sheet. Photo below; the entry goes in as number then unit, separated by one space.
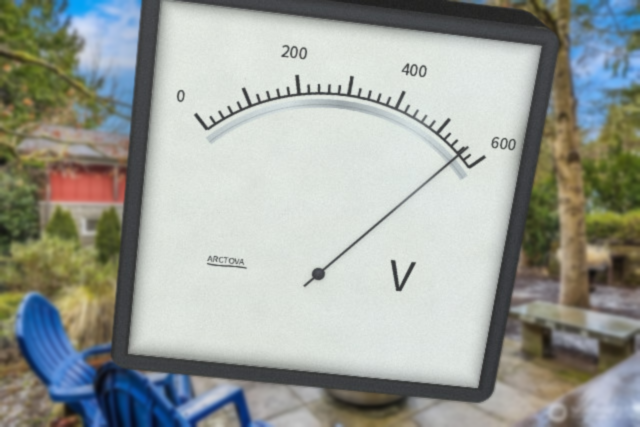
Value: 560 V
